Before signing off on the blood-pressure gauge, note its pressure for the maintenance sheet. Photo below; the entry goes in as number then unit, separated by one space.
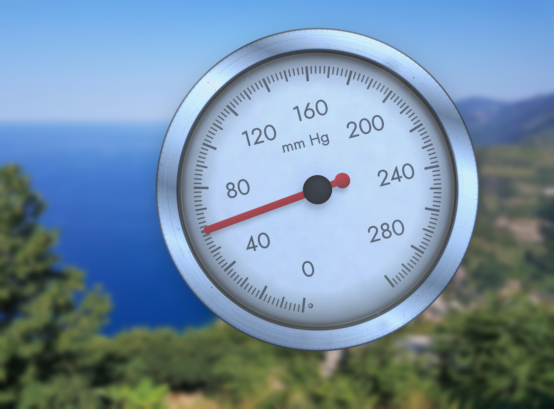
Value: 60 mmHg
